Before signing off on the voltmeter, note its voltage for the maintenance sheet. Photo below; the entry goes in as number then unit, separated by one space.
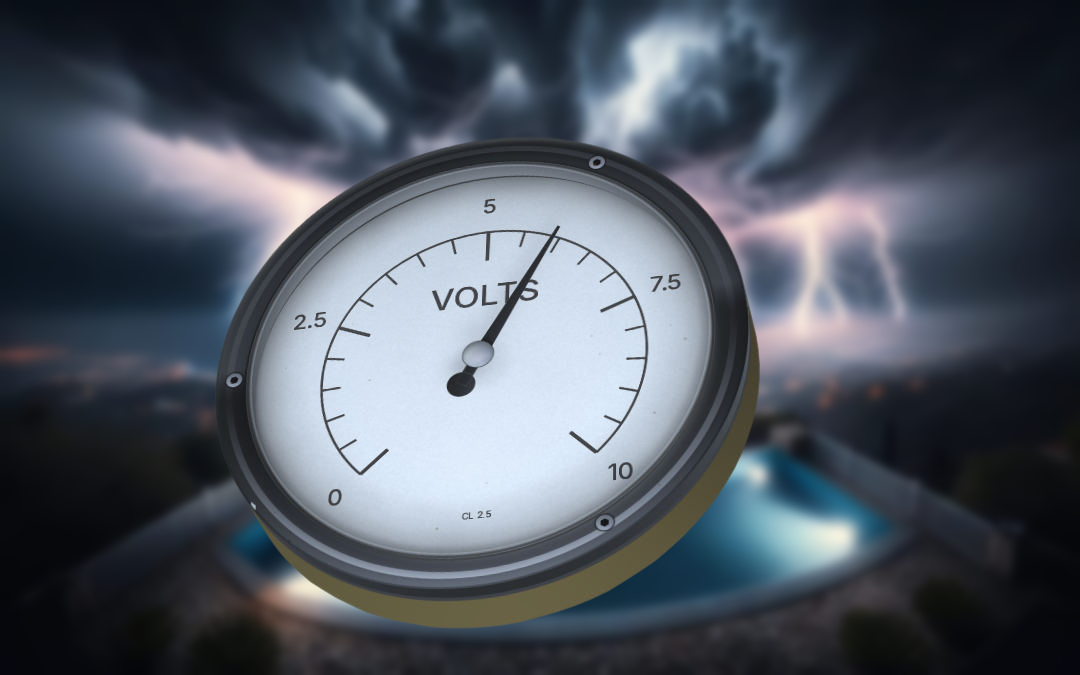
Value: 6 V
